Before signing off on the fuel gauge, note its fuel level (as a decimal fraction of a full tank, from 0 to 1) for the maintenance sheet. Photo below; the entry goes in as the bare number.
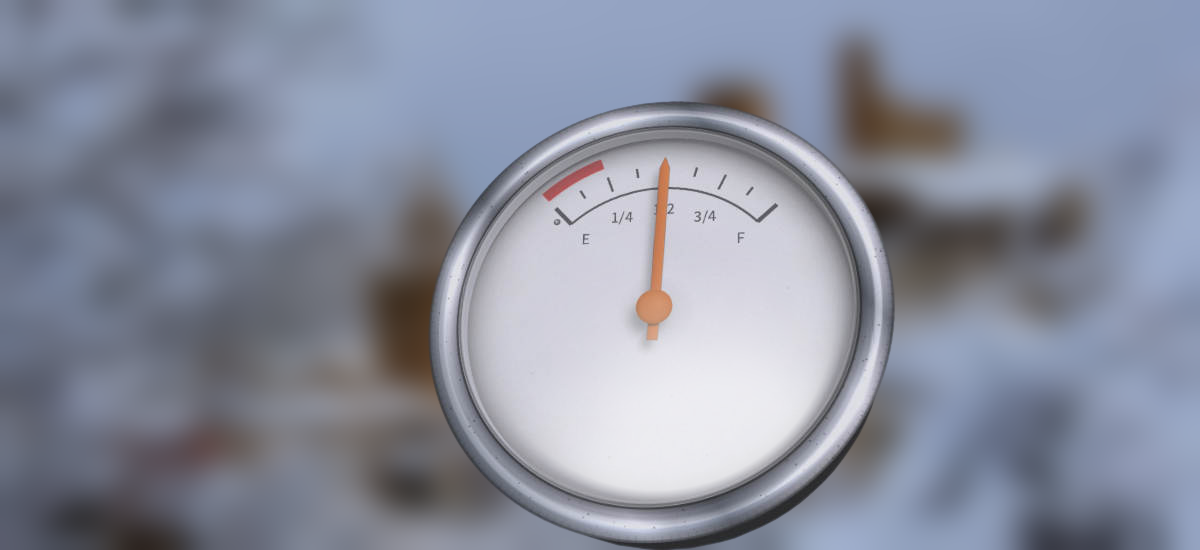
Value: 0.5
